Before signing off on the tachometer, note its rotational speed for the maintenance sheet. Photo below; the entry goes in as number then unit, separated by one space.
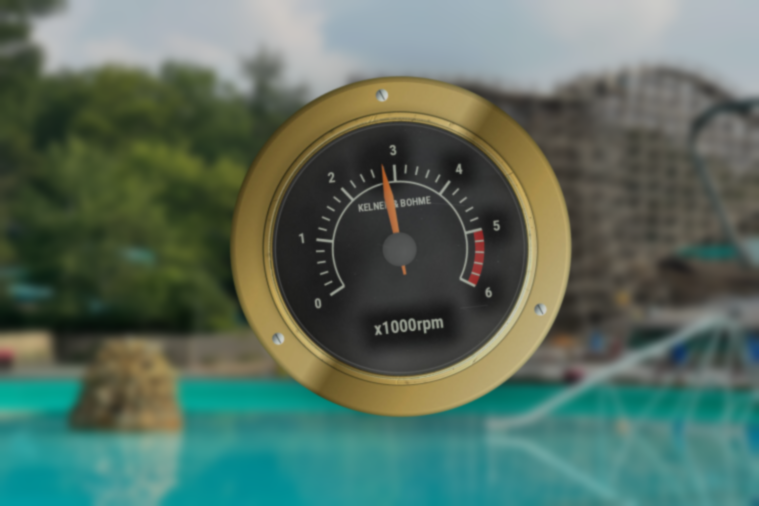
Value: 2800 rpm
